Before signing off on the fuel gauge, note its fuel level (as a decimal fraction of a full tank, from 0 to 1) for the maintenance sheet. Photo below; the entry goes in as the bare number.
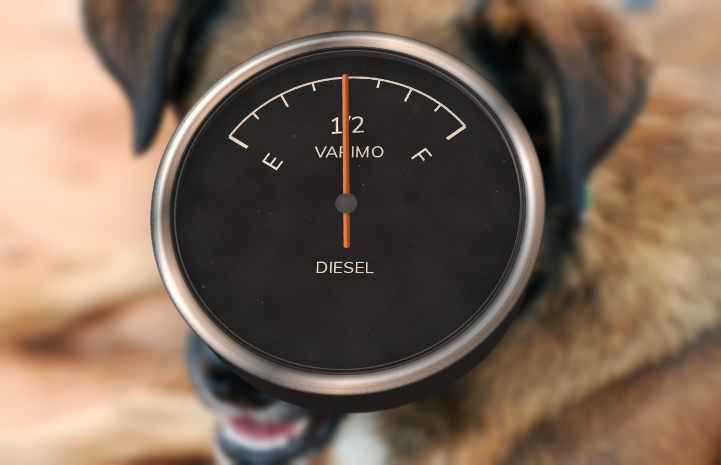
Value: 0.5
